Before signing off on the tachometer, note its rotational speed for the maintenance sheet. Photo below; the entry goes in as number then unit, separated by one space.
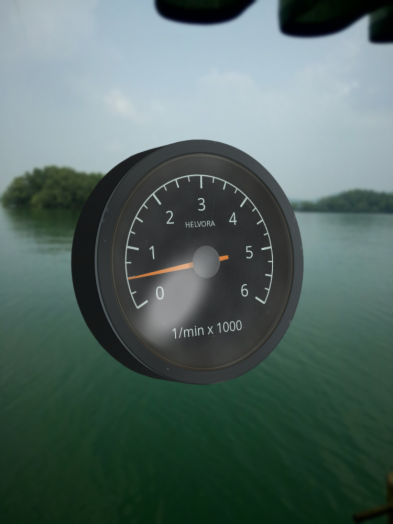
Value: 500 rpm
